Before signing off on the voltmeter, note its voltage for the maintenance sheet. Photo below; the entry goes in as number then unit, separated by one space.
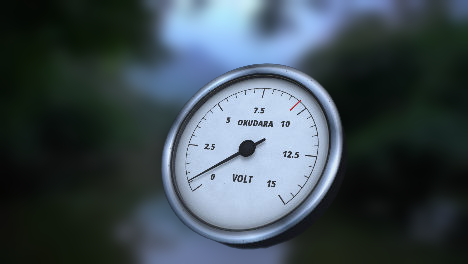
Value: 0.5 V
